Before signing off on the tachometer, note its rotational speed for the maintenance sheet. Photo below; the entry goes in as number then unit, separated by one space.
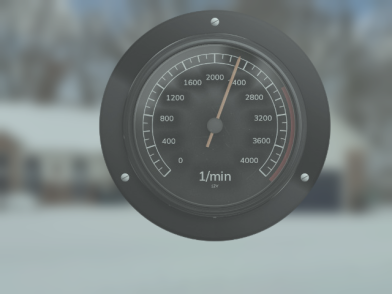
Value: 2300 rpm
